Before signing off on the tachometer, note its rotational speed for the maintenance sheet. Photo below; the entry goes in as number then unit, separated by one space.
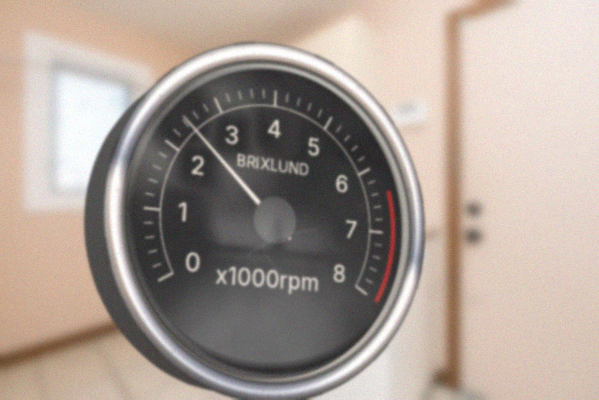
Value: 2400 rpm
